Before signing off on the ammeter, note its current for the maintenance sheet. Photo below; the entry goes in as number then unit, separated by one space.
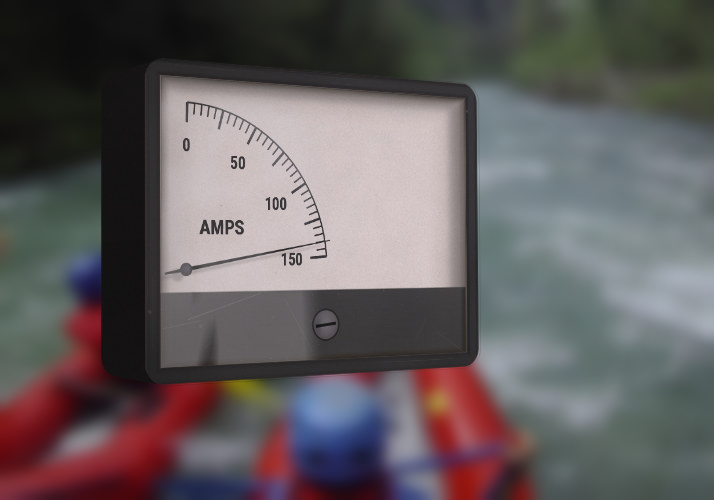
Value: 140 A
